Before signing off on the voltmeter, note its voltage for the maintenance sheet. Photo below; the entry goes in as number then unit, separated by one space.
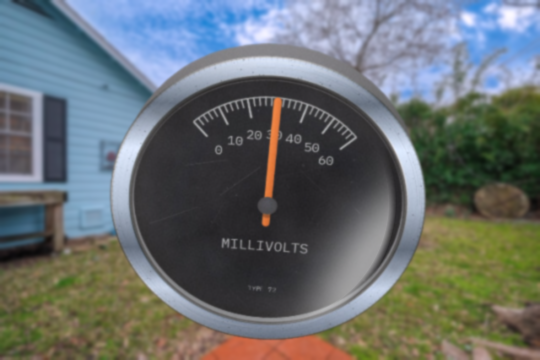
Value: 30 mV
